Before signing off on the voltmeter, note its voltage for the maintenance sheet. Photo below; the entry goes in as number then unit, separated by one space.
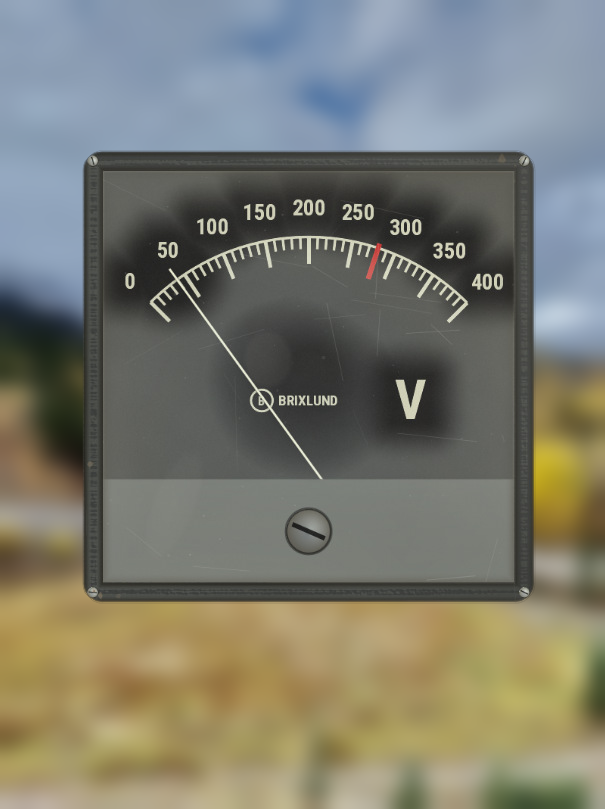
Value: 40 V
